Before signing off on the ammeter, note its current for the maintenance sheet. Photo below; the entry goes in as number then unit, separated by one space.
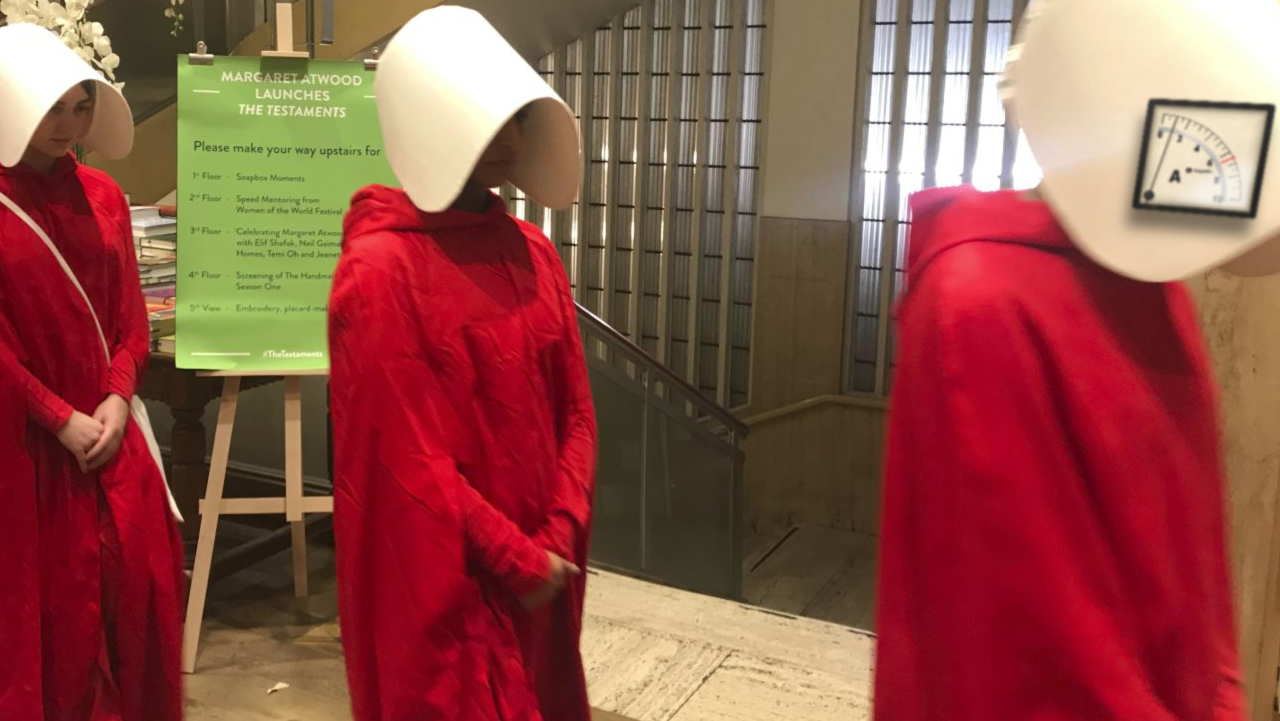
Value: 1 A
